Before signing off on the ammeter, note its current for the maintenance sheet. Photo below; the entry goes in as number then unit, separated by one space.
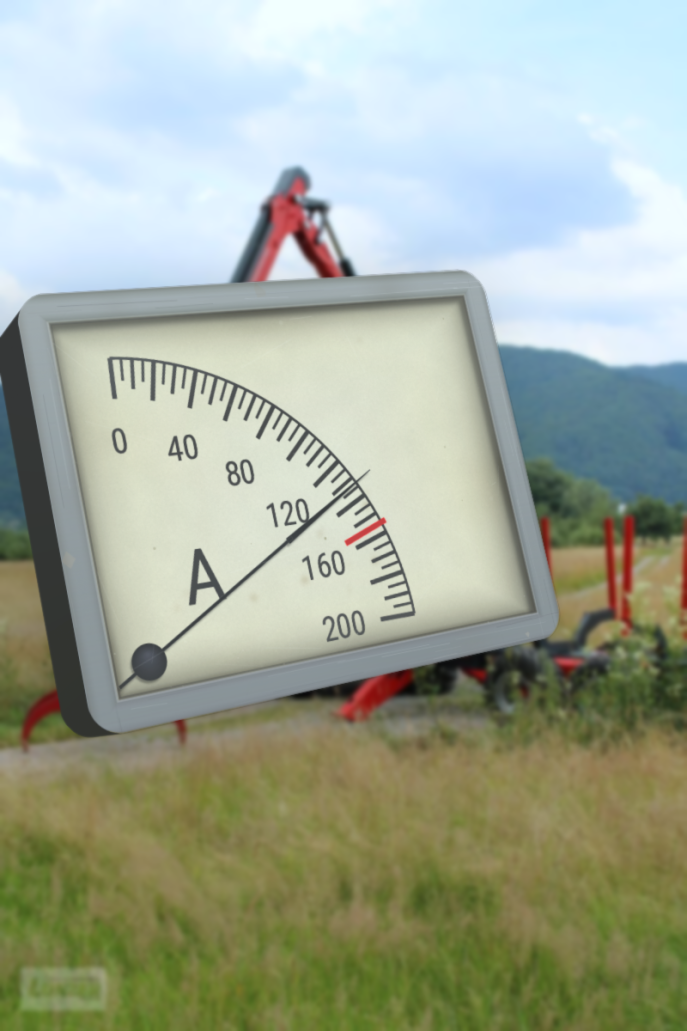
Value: 132.5 A
